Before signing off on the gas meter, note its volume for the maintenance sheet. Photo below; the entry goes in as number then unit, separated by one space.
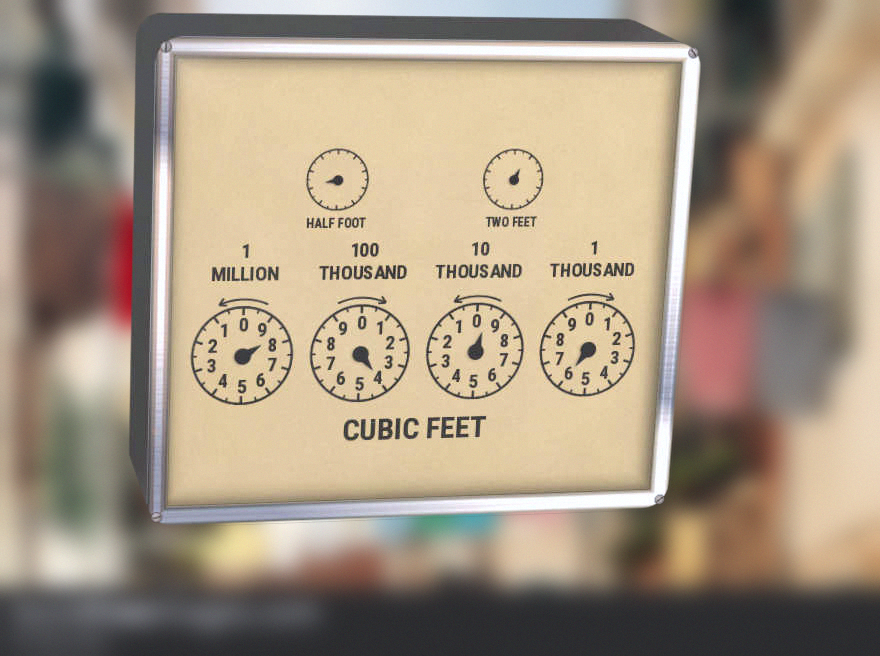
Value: 839600 ft³
